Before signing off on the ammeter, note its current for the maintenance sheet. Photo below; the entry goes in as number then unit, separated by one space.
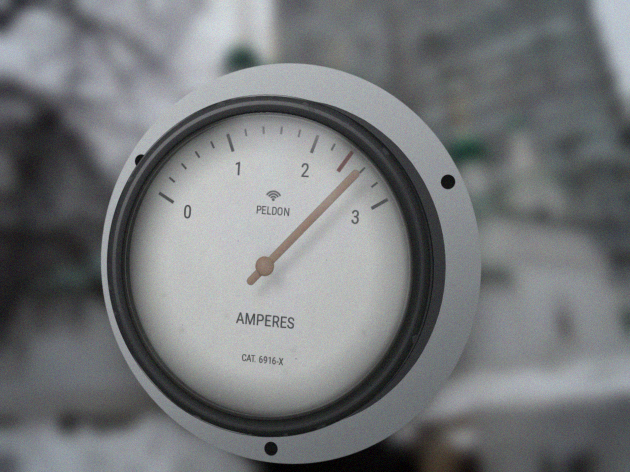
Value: 2.6 A
